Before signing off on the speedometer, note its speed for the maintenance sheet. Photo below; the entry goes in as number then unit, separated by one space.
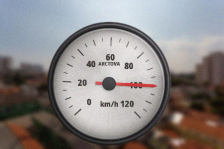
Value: 100 km/h
